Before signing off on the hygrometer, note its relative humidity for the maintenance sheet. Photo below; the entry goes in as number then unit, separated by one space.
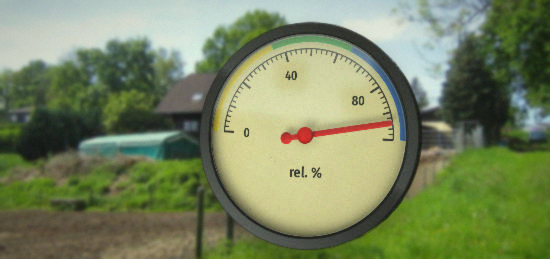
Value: 94 %
